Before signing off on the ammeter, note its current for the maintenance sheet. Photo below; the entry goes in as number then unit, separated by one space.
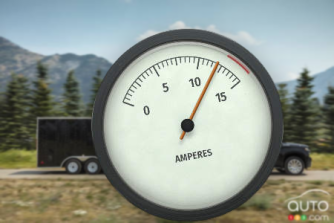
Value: 12 A
